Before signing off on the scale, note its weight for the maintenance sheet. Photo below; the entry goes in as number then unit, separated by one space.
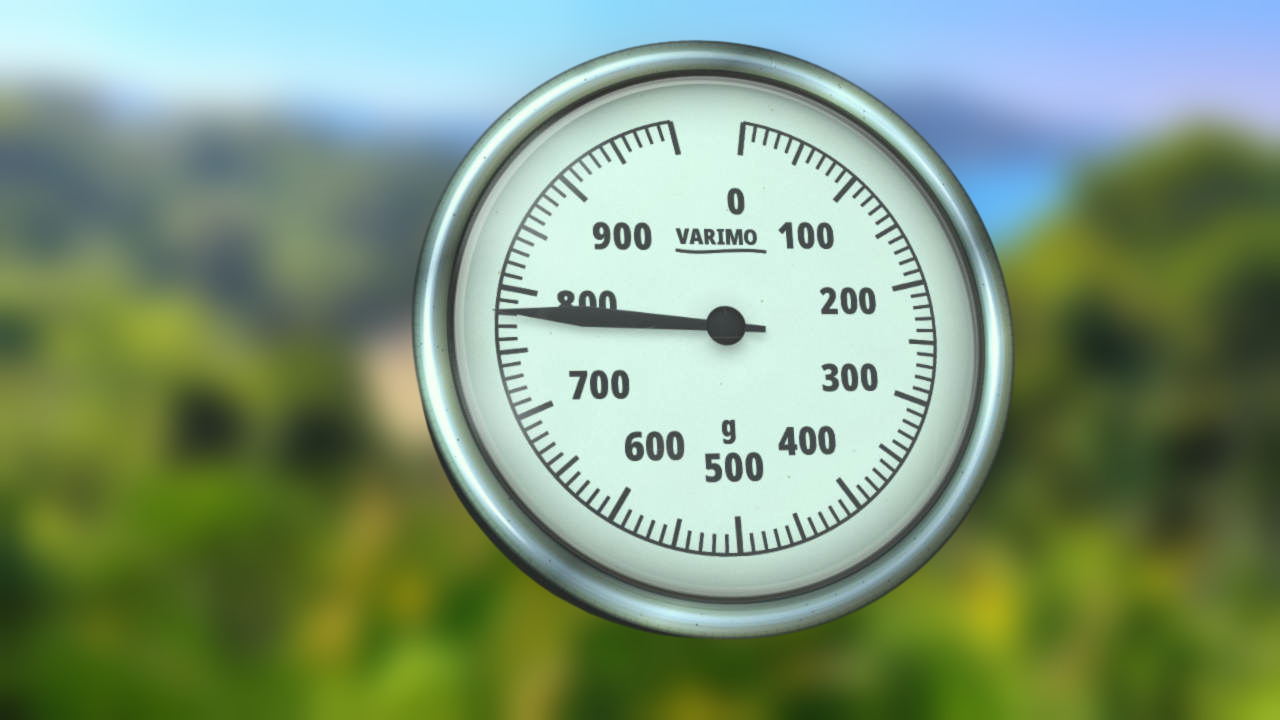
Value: 780 g
